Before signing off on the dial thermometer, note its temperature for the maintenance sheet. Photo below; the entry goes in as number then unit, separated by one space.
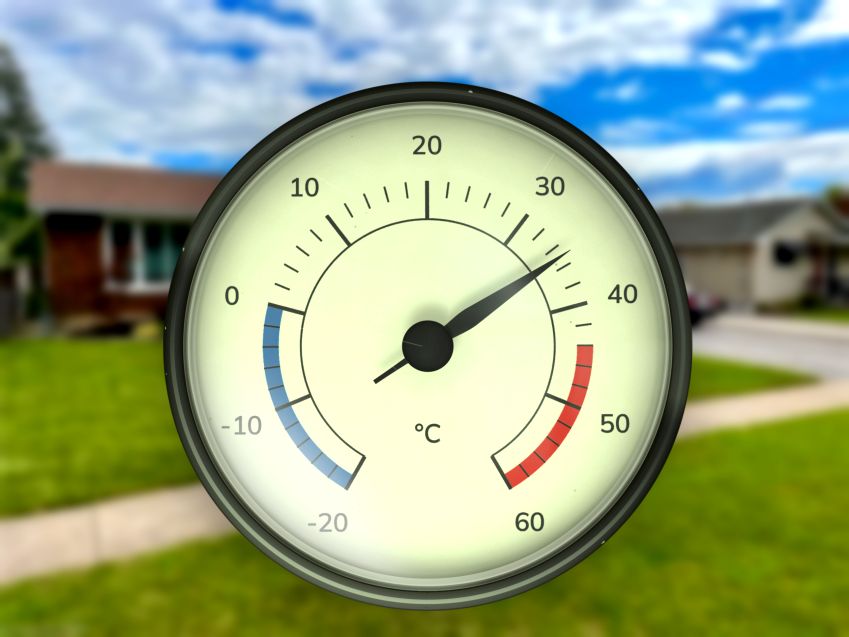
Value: 35 °C
